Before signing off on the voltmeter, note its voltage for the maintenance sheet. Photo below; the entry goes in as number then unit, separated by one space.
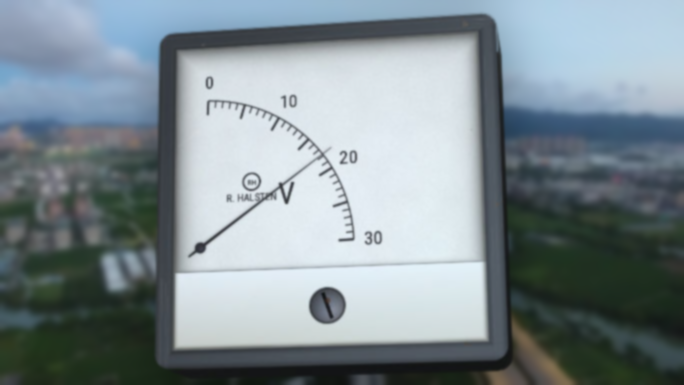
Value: 18 V
